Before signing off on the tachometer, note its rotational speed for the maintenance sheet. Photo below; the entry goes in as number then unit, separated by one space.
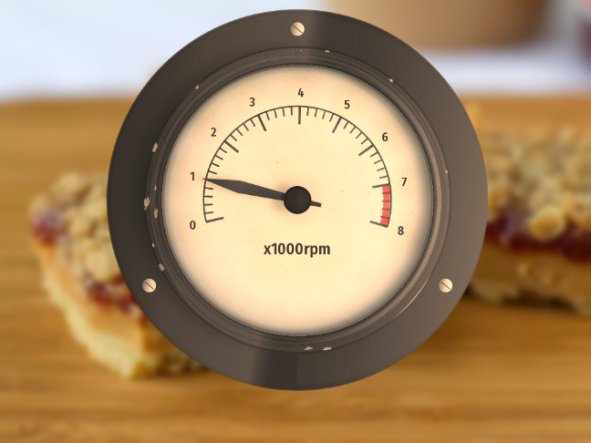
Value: 1000 rpm
